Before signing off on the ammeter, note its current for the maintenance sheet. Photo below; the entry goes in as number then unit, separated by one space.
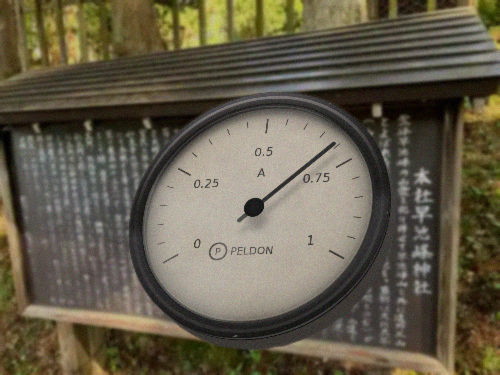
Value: 0.7 A
